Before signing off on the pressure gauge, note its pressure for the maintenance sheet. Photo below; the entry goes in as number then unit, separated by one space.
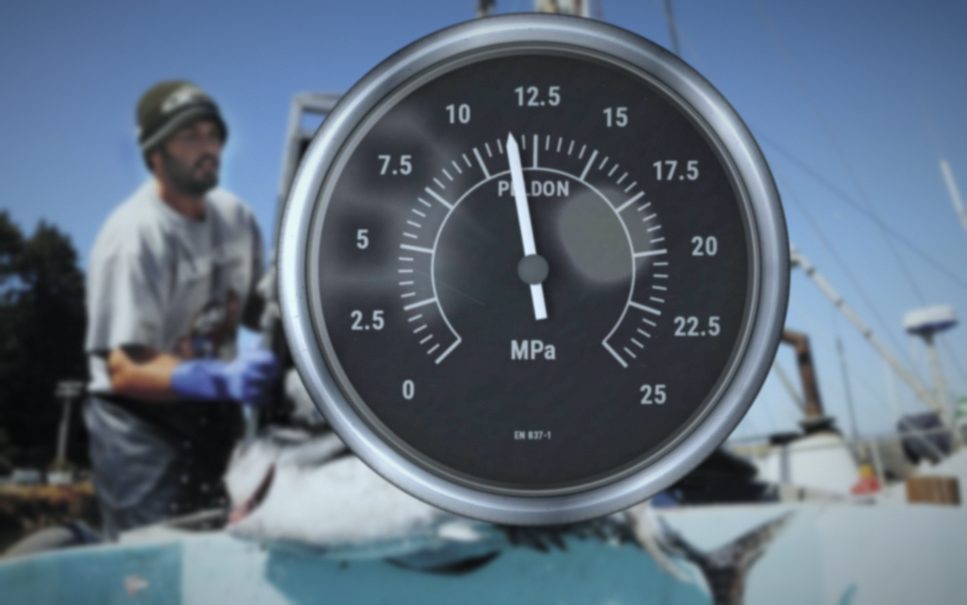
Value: 11.5 MPa
